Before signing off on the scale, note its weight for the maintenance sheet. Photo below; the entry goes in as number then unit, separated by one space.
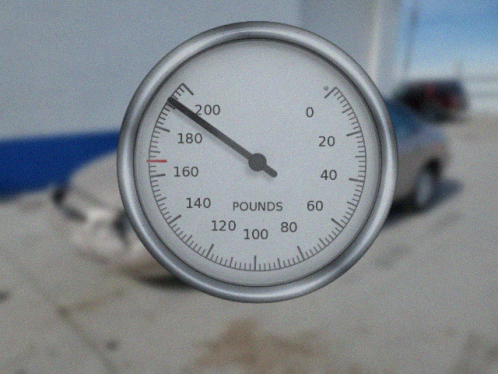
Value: 192 lb
